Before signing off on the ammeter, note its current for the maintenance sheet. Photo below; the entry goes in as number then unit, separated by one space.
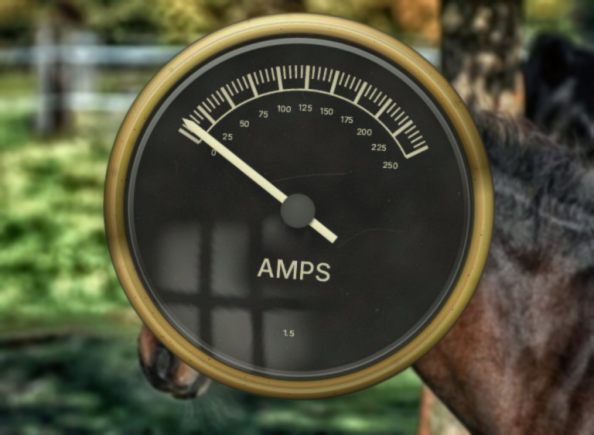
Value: 10 A
